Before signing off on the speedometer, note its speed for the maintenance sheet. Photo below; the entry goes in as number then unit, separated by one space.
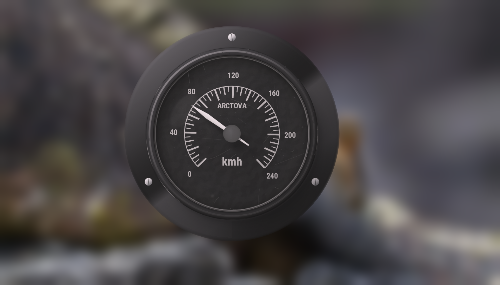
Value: 70 km/h
